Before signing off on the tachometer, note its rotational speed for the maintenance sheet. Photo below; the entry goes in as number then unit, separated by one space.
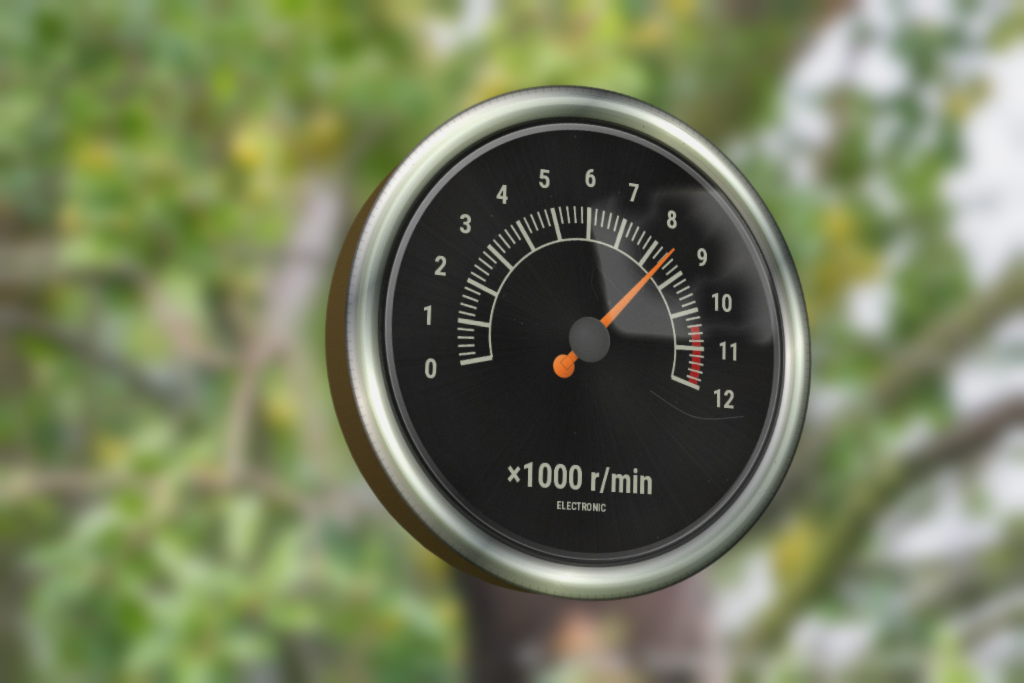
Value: 8400 rpm
